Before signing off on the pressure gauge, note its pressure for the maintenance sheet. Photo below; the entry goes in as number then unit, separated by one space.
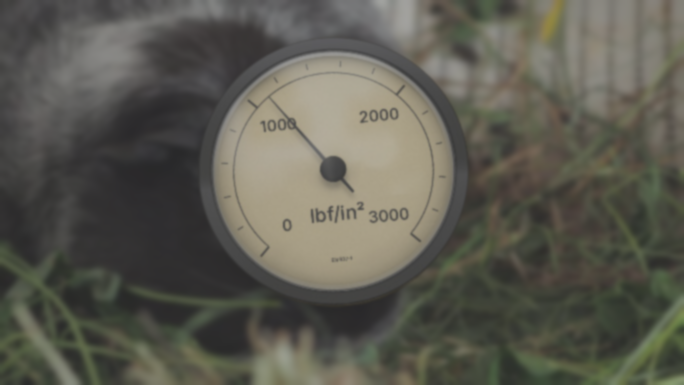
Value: 1100 psi
